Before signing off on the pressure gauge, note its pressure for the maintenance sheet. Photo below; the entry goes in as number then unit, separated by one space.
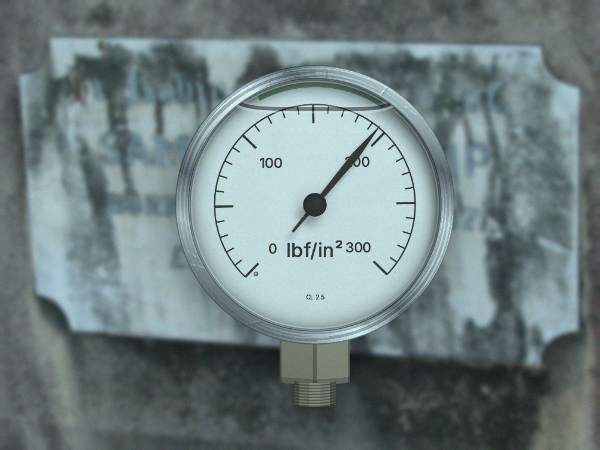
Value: 195 psi
